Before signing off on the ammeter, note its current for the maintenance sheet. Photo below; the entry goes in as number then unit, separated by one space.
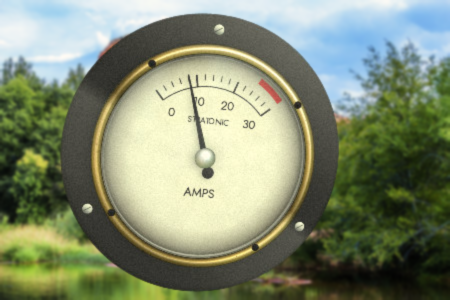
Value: 8 A
